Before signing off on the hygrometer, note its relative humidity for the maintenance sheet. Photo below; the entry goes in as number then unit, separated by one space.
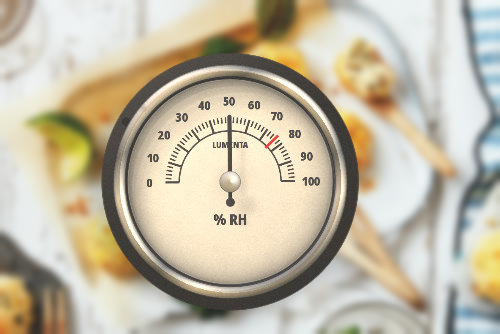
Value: 50 %
